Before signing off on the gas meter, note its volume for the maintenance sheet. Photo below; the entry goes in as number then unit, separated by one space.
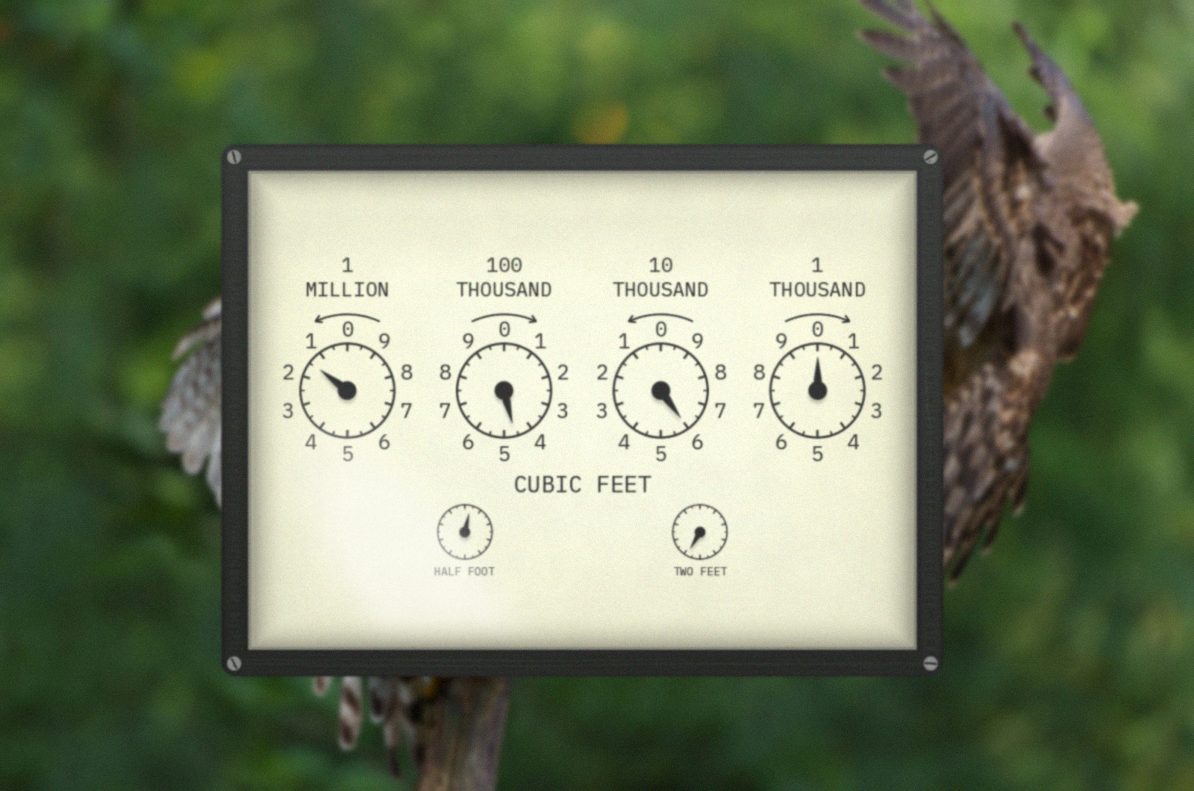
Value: 146000 ft³
